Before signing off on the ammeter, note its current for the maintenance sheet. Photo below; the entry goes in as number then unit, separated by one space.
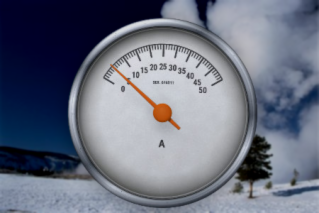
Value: 5 A
